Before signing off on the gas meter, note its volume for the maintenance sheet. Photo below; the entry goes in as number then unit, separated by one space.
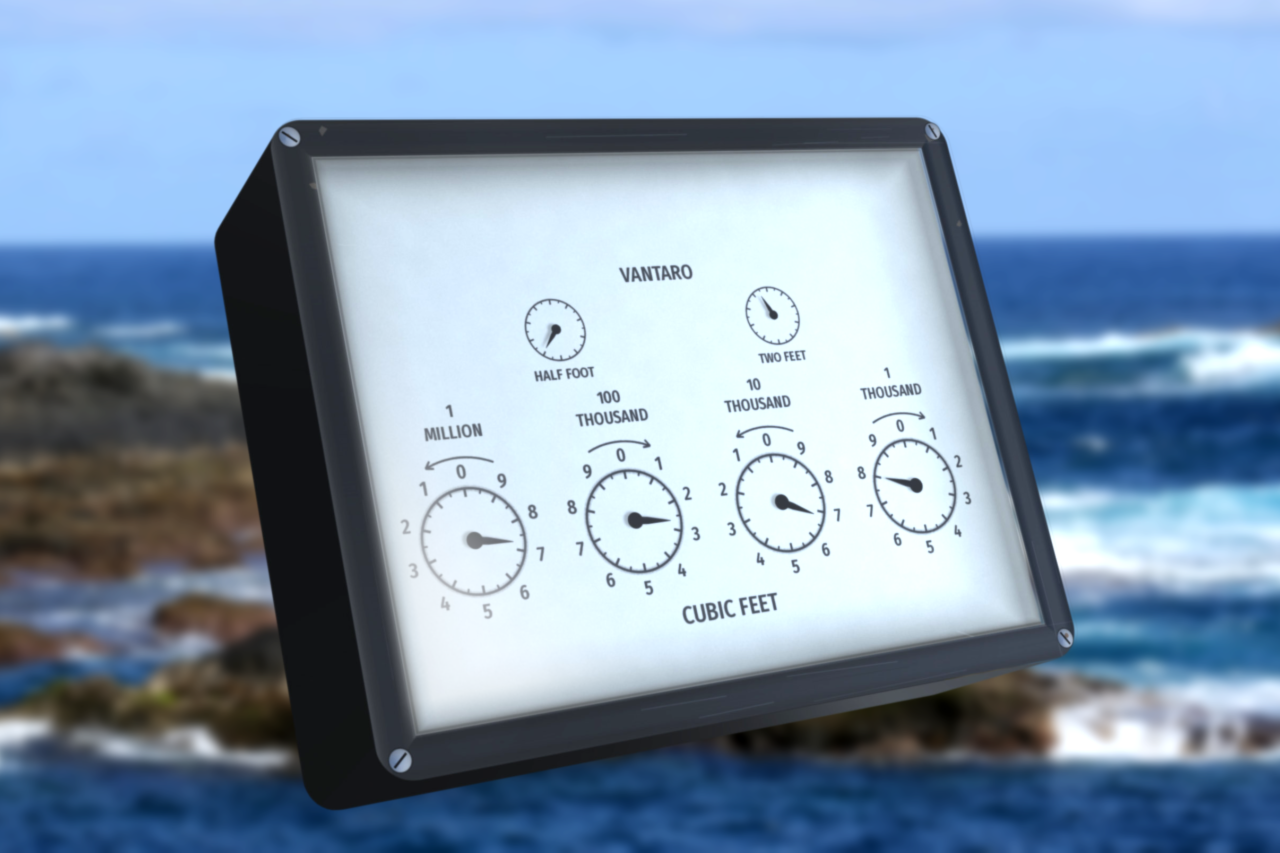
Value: 726800 ft³
